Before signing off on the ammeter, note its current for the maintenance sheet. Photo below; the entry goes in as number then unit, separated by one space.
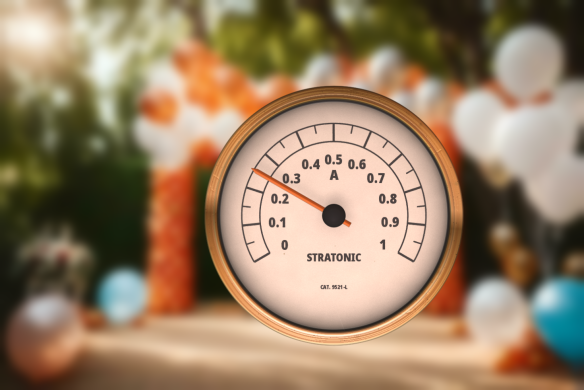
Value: 0.25 A
